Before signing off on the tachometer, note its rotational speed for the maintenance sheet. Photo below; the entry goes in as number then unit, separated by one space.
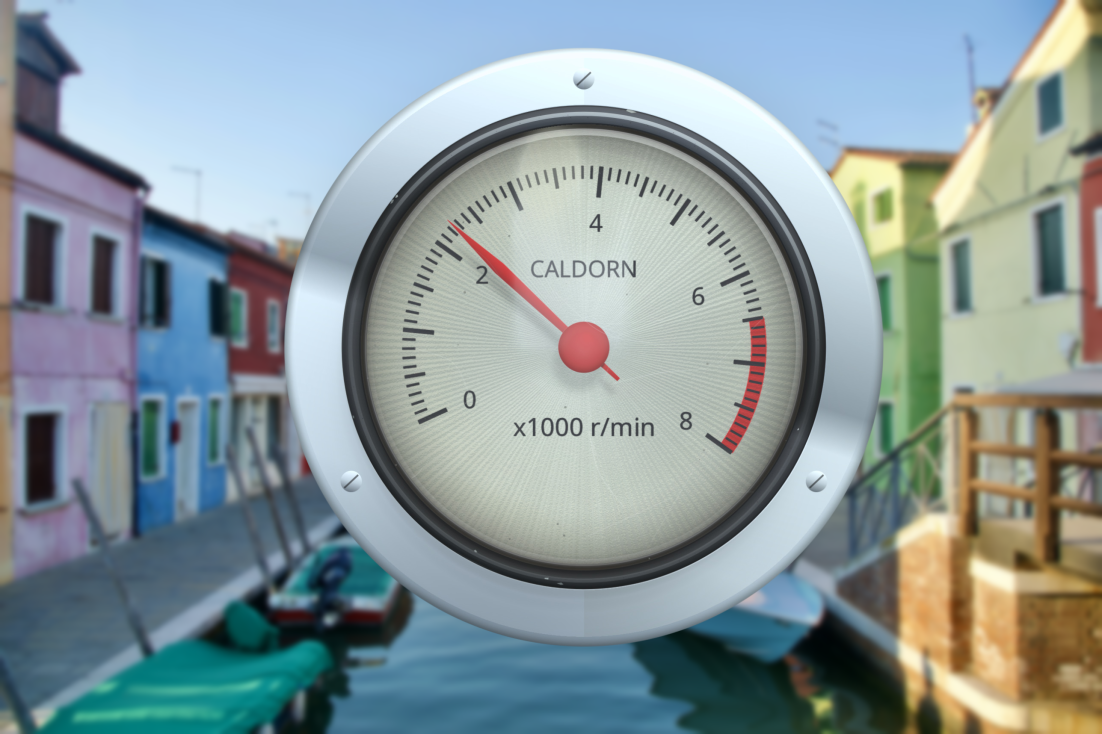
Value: 2250 rpm
